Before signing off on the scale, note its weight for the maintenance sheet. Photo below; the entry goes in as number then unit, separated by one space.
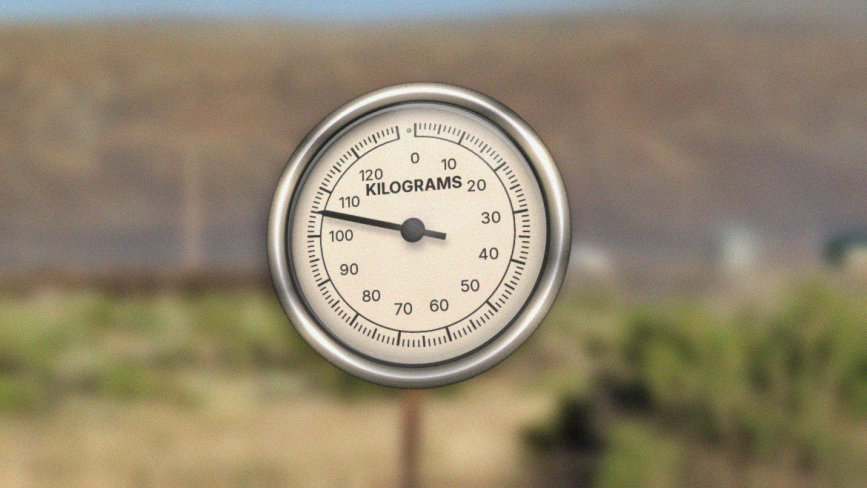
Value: 105 kg
